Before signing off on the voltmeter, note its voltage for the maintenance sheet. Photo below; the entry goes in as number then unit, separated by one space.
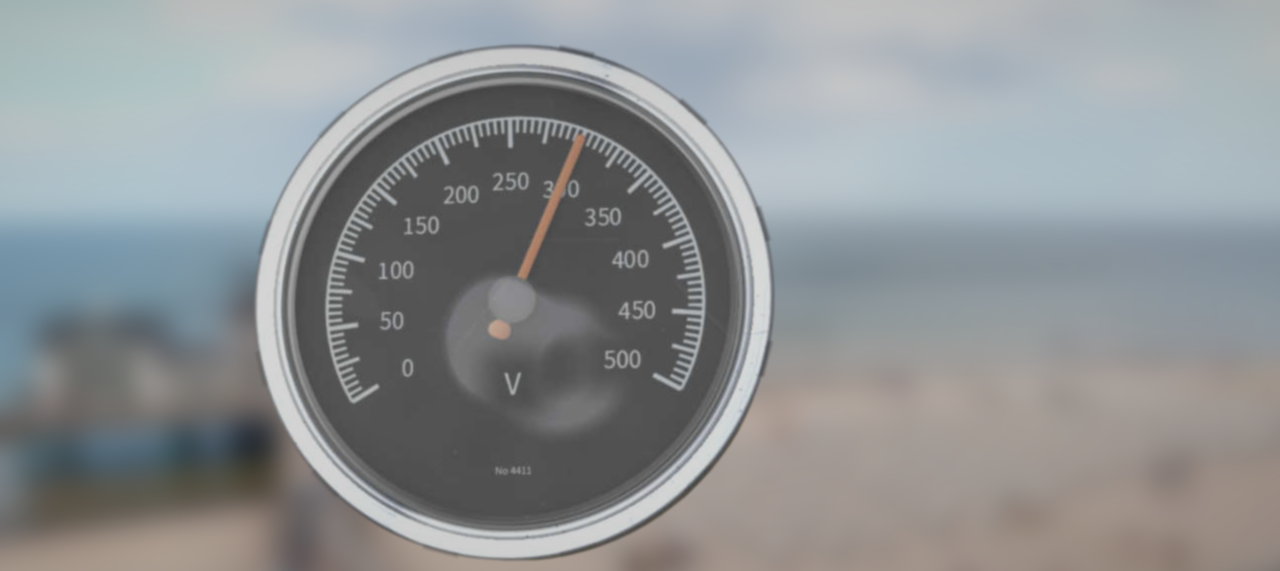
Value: 300 V
